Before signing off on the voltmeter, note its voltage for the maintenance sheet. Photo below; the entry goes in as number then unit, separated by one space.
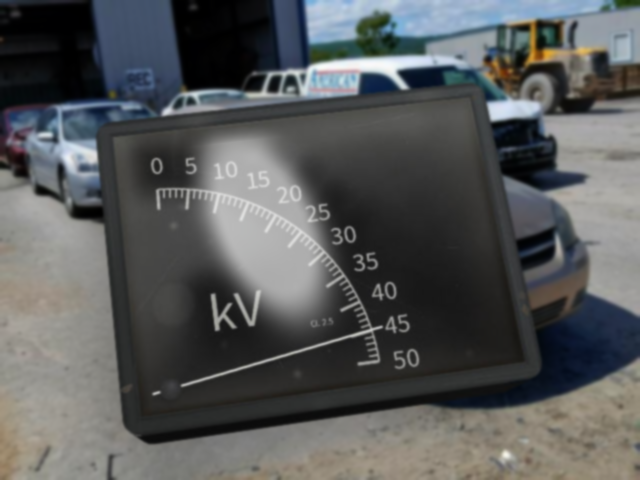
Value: 45 kV
